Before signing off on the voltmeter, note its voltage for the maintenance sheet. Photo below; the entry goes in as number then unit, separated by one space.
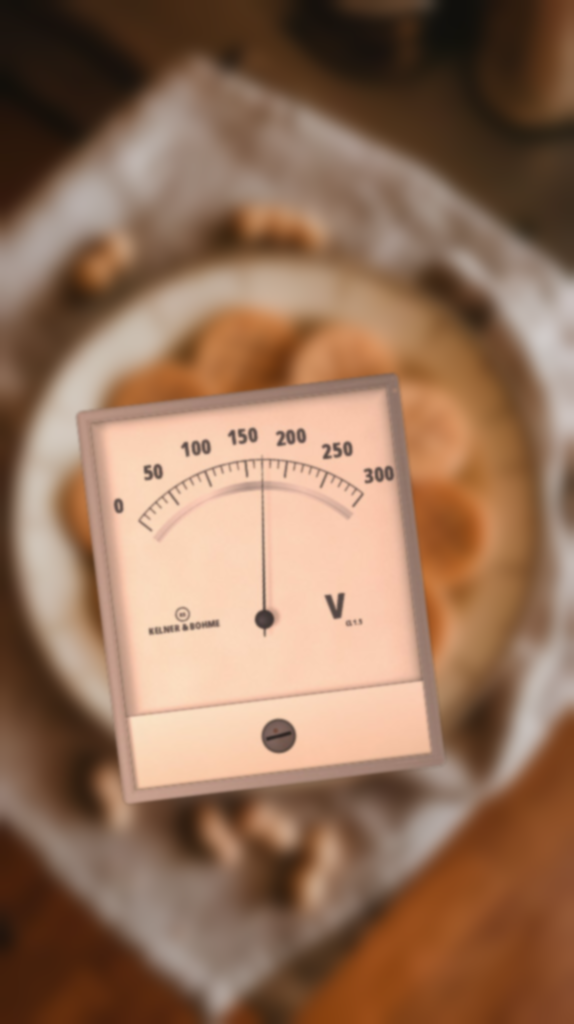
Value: 170 V
